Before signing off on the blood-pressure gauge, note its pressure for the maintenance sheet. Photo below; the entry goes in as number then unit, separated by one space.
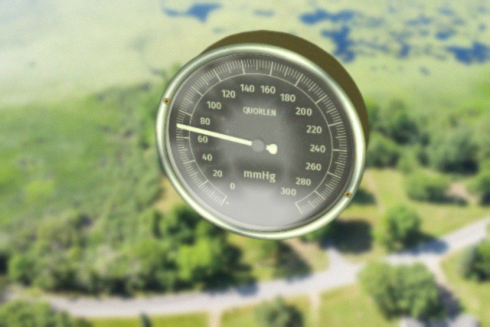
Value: 70 mmHg
